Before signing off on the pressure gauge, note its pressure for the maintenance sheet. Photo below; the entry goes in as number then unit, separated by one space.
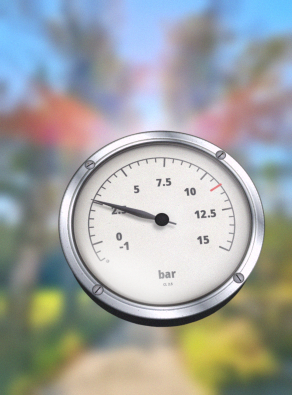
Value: 2.5 bar
